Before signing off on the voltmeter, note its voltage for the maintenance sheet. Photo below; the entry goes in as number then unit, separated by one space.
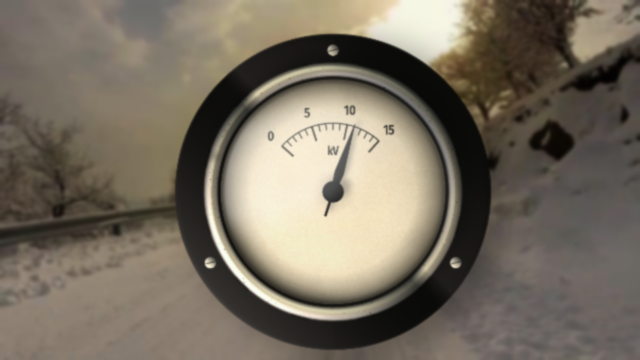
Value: 11 kV
